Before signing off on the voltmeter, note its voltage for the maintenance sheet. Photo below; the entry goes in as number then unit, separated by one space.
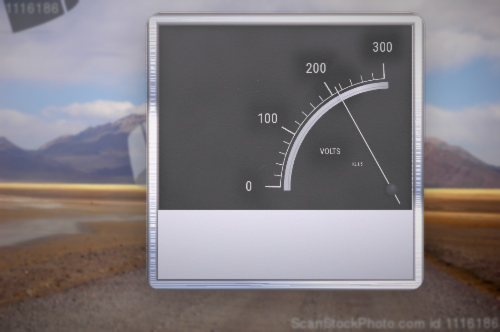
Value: 210 V
